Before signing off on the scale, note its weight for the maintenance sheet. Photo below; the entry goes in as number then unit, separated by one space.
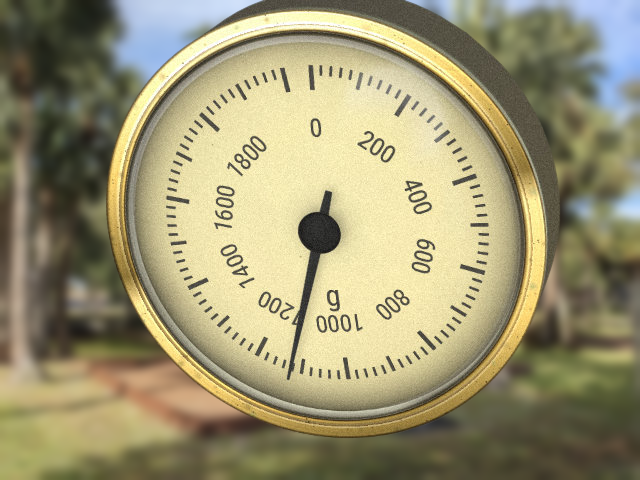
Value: 1120 g
